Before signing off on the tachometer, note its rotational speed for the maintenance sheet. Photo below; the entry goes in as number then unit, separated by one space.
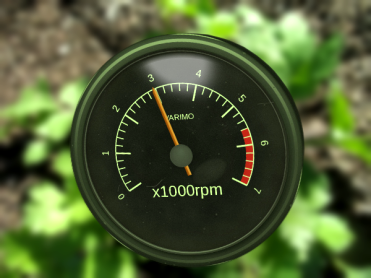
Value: 3000 rpm
